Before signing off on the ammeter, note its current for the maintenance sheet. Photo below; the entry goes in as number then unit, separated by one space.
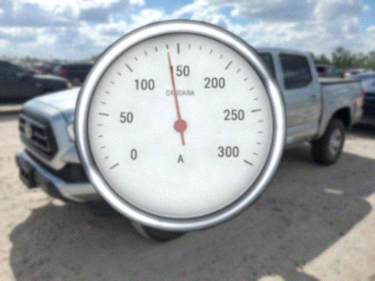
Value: 140 A
